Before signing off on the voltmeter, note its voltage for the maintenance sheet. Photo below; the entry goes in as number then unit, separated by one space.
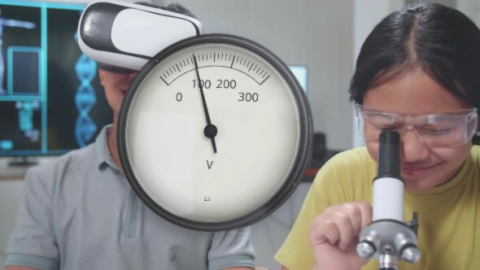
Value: 100 V
